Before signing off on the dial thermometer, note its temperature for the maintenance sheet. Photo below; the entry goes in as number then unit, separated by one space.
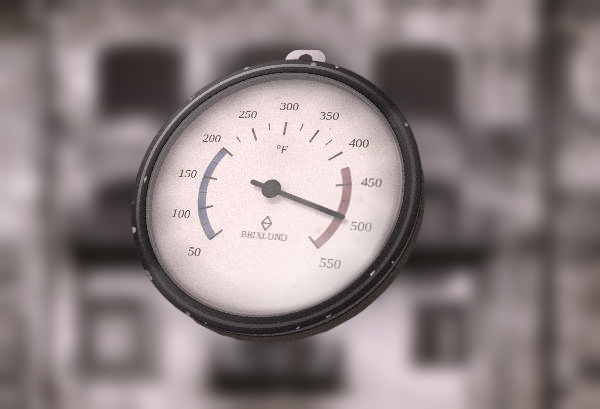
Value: 500 °F
